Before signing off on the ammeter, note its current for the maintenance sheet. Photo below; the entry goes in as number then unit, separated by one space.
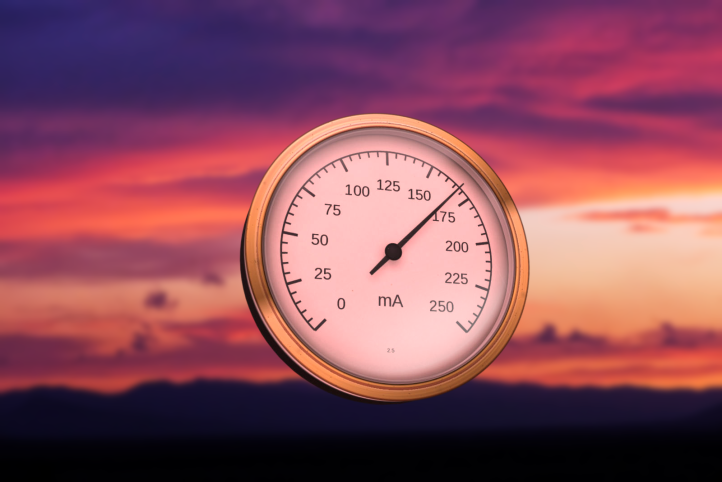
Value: 167.5 mA
